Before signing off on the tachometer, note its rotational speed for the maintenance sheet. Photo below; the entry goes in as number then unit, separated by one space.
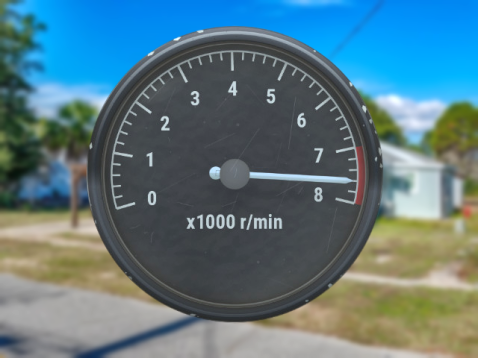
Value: 7600 rpm
